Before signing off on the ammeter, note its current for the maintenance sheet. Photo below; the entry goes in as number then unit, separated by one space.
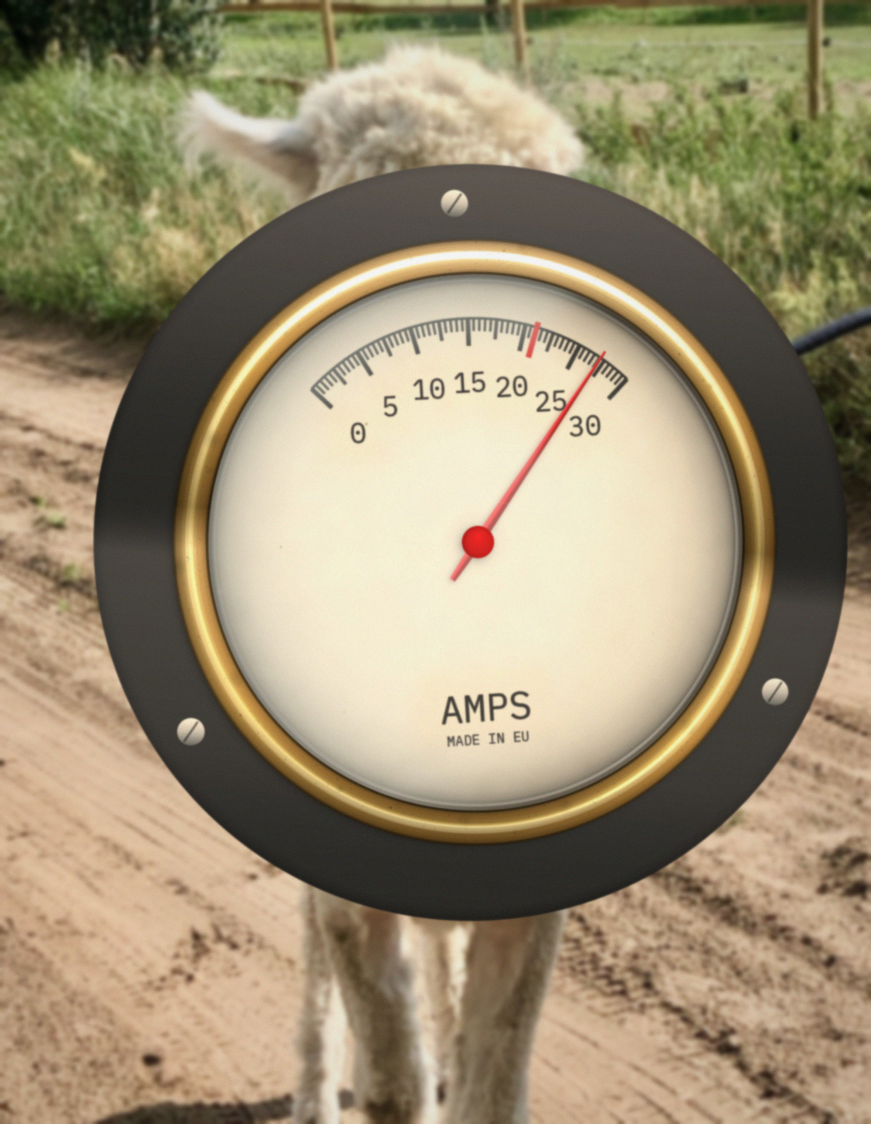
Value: 27 A
